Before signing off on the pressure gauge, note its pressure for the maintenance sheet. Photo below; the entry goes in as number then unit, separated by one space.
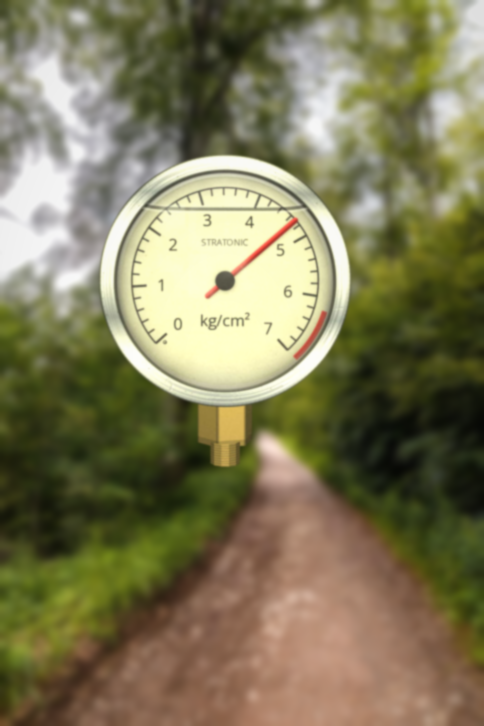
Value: 4.7 kg/cm²
